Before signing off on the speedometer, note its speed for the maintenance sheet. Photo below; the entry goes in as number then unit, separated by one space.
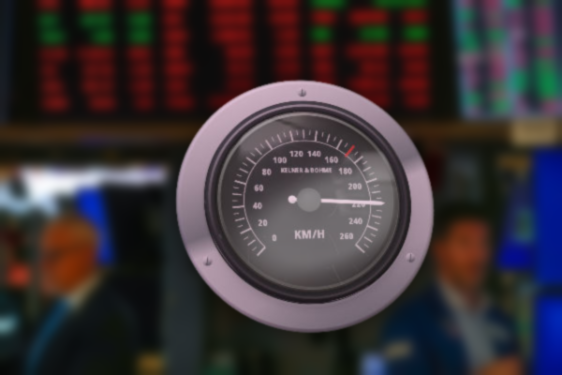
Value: 220 km/h
